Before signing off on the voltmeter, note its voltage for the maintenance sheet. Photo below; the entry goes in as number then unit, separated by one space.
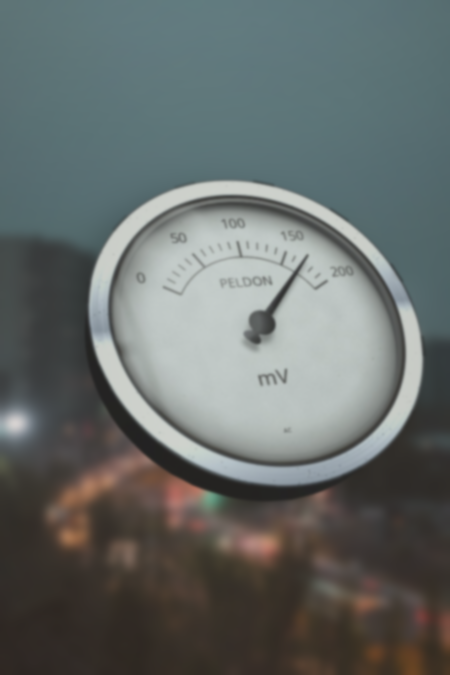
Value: 170 mV
